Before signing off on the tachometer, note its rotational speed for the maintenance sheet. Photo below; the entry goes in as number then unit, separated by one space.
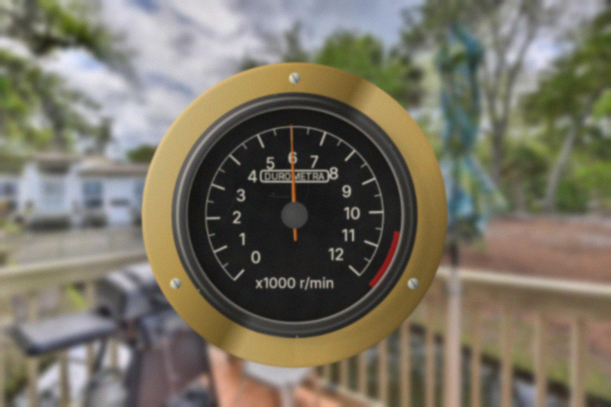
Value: 6000 rpm
